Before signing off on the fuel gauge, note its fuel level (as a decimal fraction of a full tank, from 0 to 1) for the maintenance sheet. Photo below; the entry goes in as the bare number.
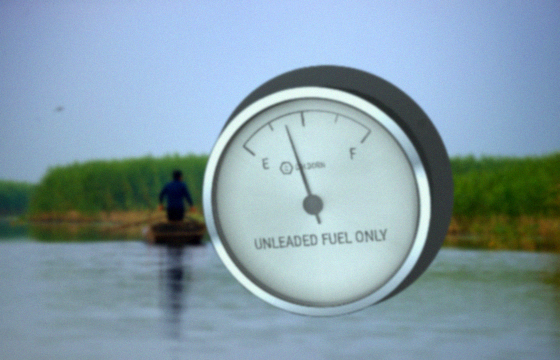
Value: 0.375
